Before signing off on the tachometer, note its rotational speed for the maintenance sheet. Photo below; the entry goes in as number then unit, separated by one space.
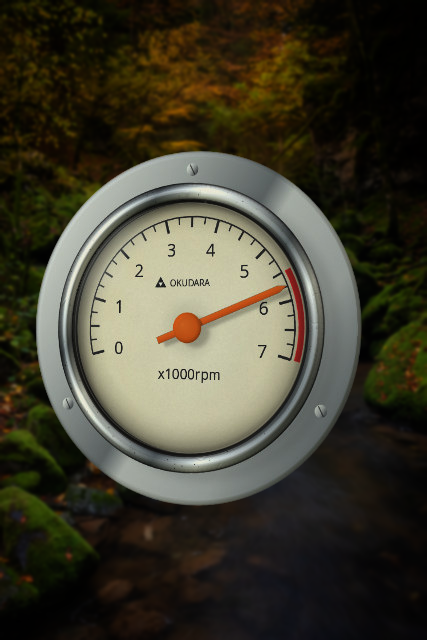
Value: 5750 rpm
